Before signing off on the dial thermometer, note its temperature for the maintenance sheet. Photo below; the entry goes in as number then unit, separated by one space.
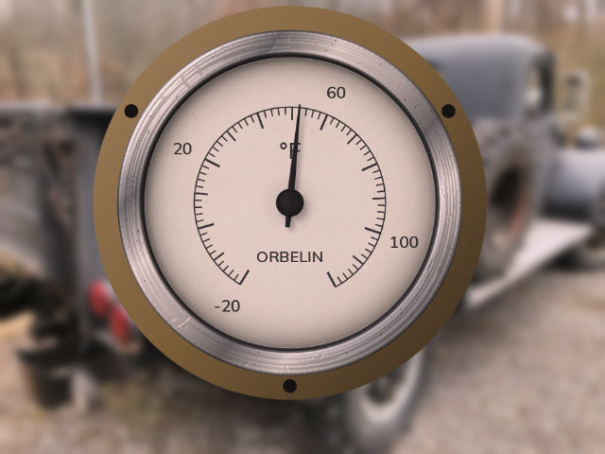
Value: 52 °F
